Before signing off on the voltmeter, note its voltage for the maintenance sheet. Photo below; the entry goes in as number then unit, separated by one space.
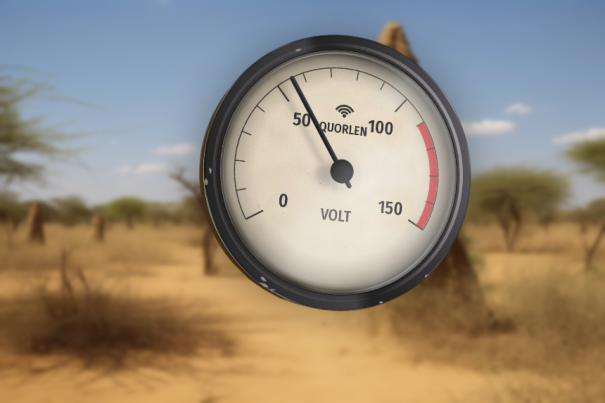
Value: 55 V
